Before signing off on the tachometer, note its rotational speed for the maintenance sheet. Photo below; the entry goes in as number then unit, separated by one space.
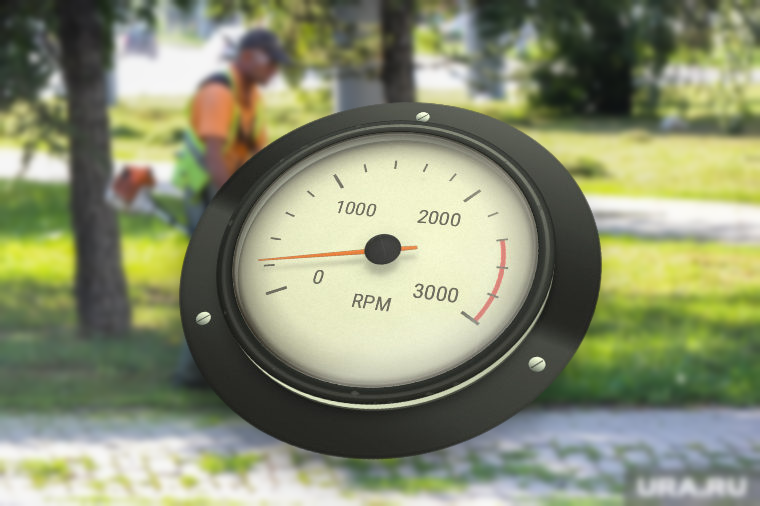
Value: 200 rpm
